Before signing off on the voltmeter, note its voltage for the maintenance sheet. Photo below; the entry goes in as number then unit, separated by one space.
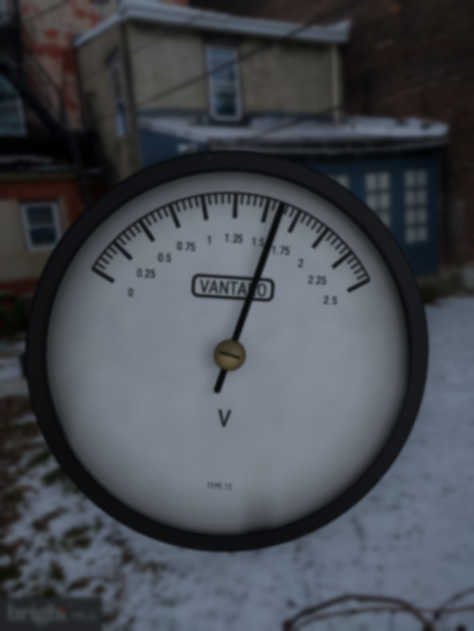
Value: 1.6 V
